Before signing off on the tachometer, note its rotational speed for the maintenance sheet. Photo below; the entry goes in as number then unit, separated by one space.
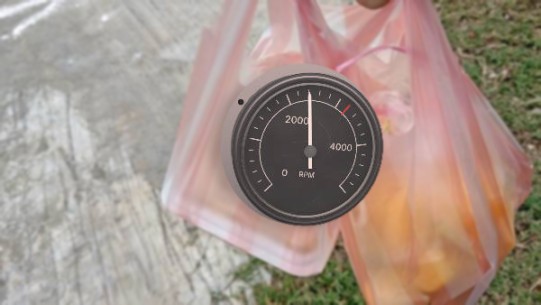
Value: 2400 rpm
